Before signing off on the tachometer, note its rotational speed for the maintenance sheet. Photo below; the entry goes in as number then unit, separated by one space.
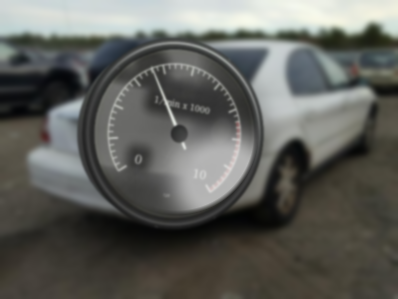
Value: 3600 rpm
